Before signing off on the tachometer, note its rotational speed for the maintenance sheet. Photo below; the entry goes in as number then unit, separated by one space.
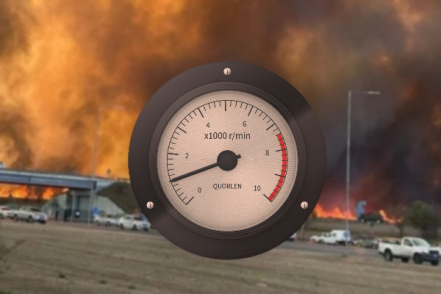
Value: 1000 rpm
